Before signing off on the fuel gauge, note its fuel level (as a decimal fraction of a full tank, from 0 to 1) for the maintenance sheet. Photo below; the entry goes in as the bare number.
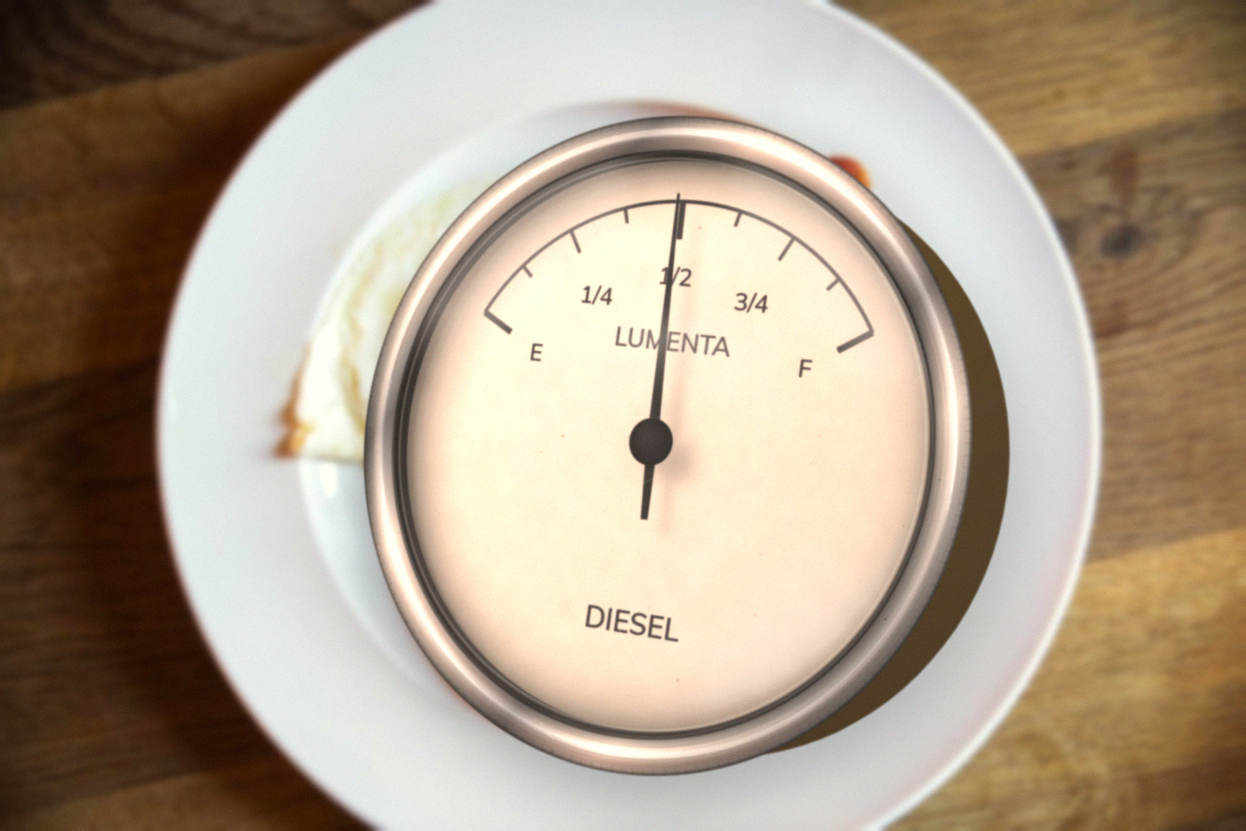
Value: 0.5
